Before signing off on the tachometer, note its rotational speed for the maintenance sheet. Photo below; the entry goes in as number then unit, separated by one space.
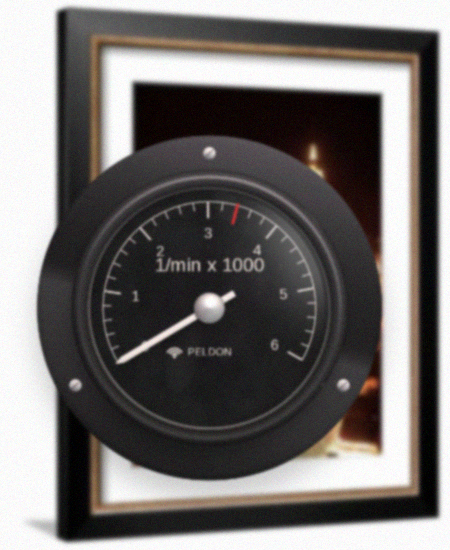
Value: 0 rpm
